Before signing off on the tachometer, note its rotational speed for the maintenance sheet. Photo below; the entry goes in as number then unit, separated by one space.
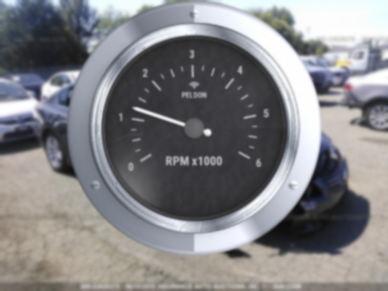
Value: 1250 rpm
